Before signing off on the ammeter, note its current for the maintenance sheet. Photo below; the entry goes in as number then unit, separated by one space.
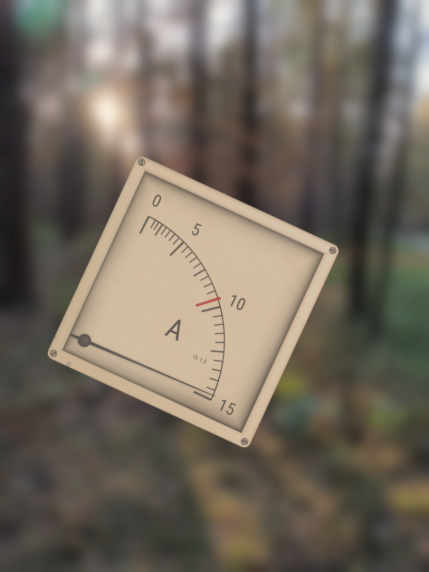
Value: 14.75 A
